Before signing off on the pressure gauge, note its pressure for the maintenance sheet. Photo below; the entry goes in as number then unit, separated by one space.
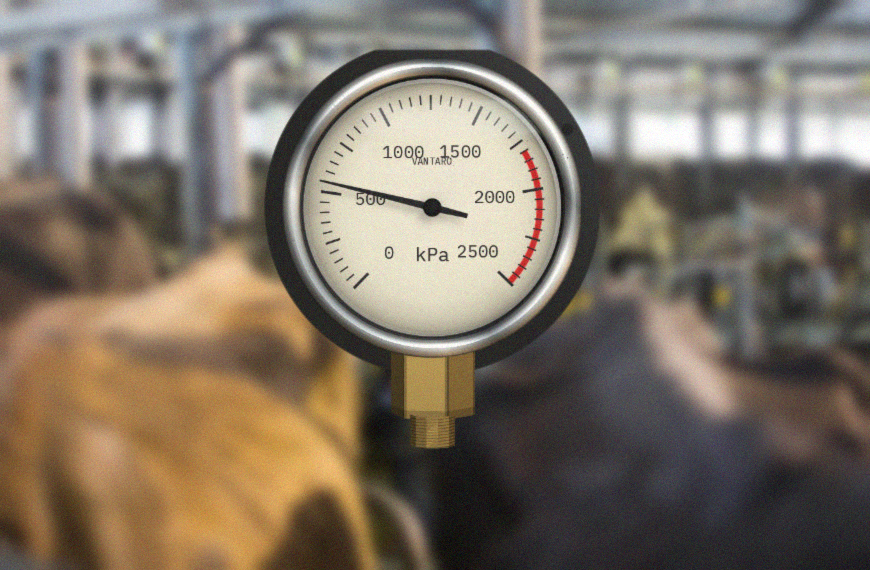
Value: 550 kPa
